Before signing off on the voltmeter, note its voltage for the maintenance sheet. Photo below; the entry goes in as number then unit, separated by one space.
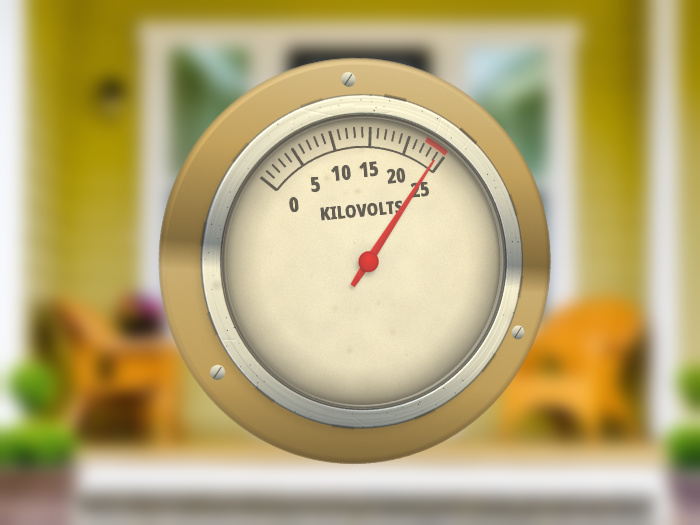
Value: 24 kV
